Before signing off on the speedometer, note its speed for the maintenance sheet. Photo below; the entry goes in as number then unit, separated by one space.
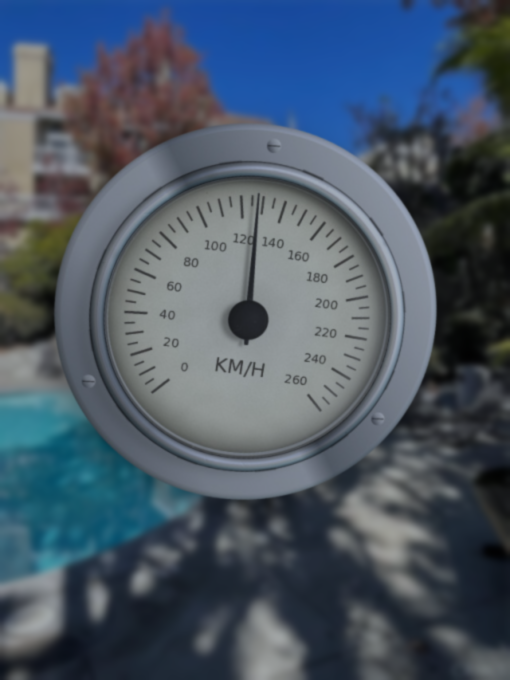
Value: 127.5 km/h
